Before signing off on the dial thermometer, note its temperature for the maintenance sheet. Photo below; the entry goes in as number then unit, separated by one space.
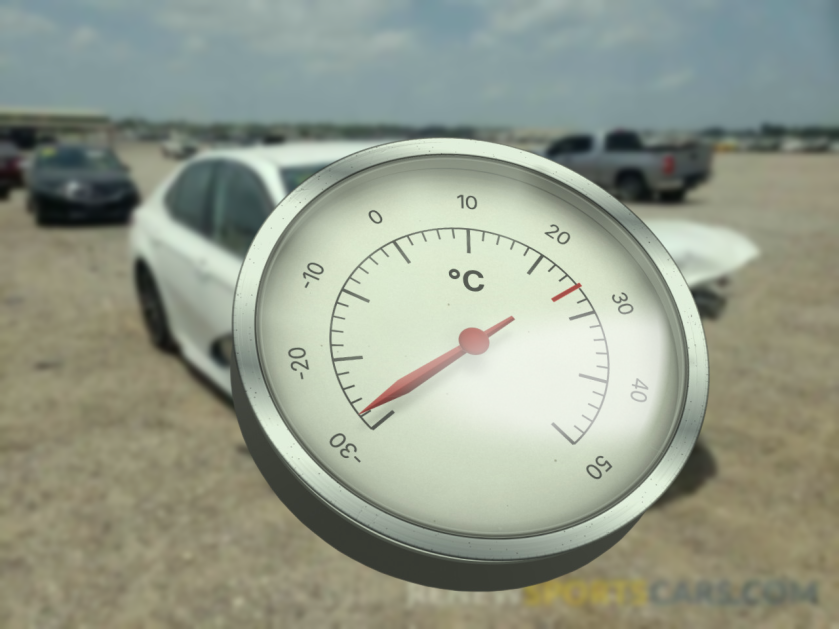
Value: -28 °C
